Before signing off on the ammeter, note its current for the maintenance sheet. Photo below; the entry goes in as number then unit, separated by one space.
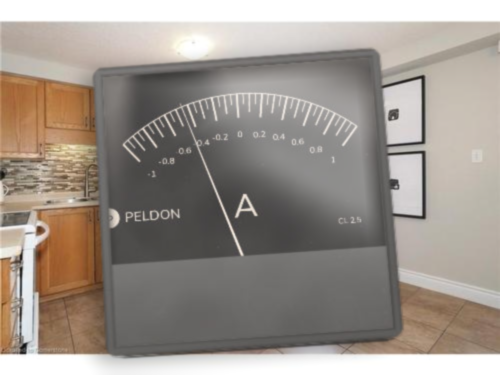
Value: -0.45 A
